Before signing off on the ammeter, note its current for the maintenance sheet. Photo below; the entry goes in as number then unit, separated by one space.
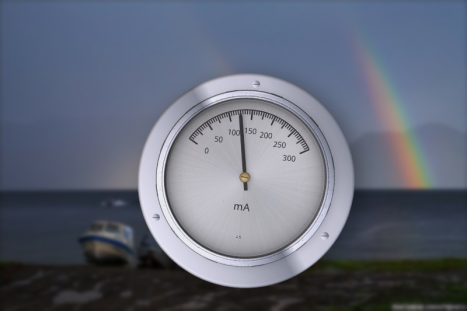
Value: 125 mA
